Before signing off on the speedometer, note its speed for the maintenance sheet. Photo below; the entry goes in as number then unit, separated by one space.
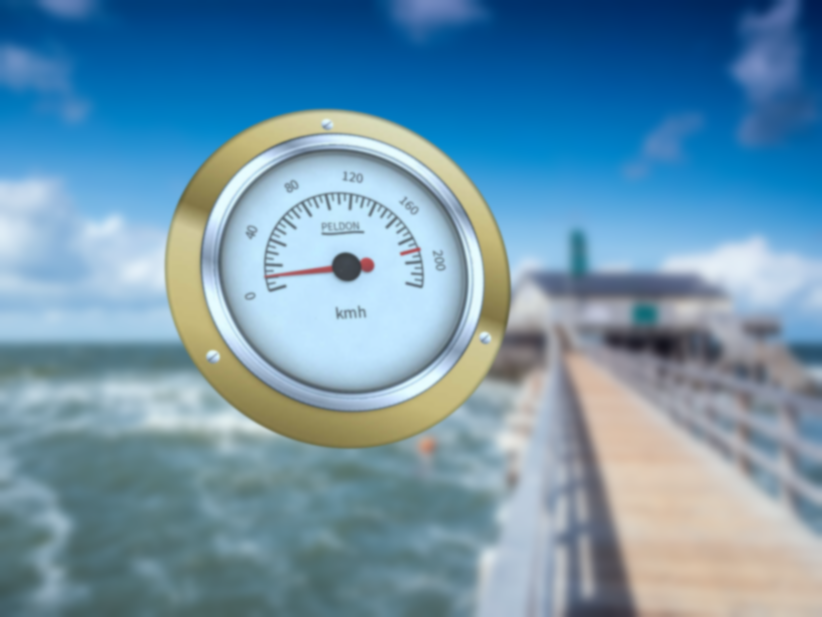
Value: 10 km/h
